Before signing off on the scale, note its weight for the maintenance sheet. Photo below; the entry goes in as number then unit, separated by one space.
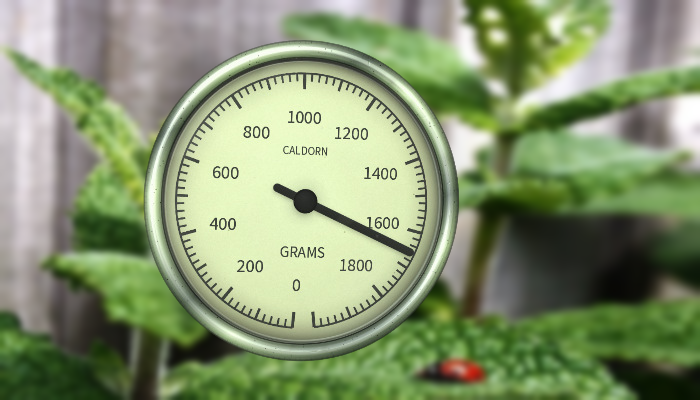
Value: 1660 g
